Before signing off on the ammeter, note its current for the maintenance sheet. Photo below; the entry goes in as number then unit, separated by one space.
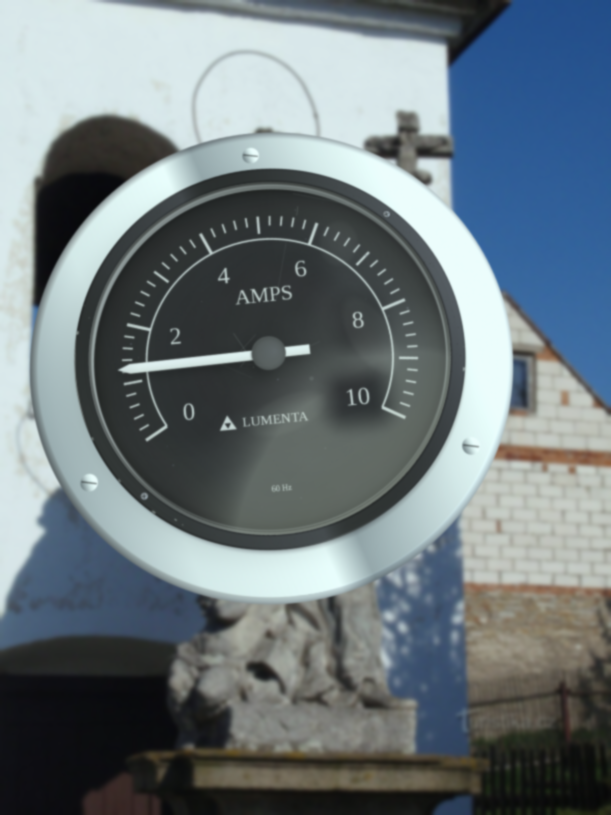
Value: 1.2 A
